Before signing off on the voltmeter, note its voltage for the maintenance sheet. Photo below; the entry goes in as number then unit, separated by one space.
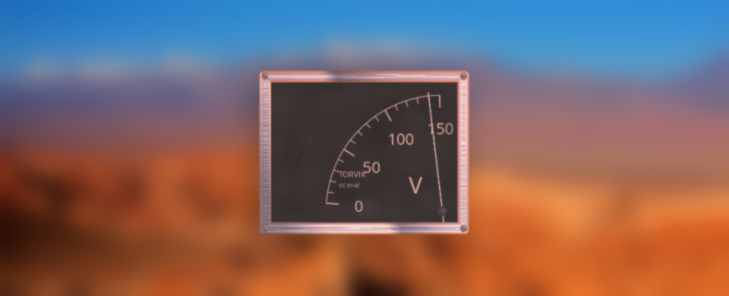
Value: 140 V
